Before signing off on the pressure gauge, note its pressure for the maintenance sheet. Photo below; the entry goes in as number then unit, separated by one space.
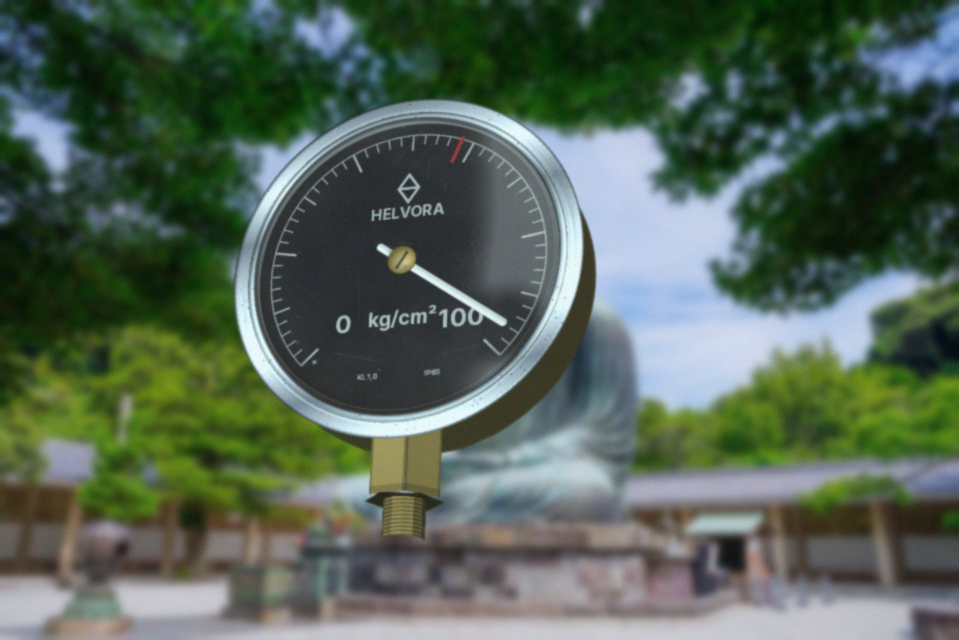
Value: 96 kg/cm²
